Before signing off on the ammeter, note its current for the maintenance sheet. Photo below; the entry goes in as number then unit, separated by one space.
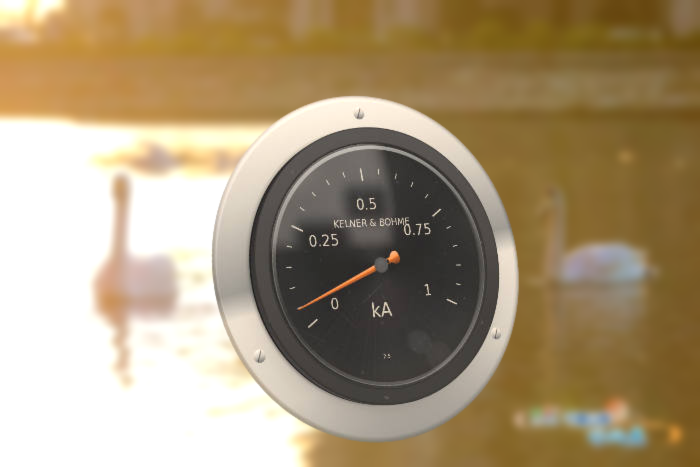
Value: 0.05 kA
